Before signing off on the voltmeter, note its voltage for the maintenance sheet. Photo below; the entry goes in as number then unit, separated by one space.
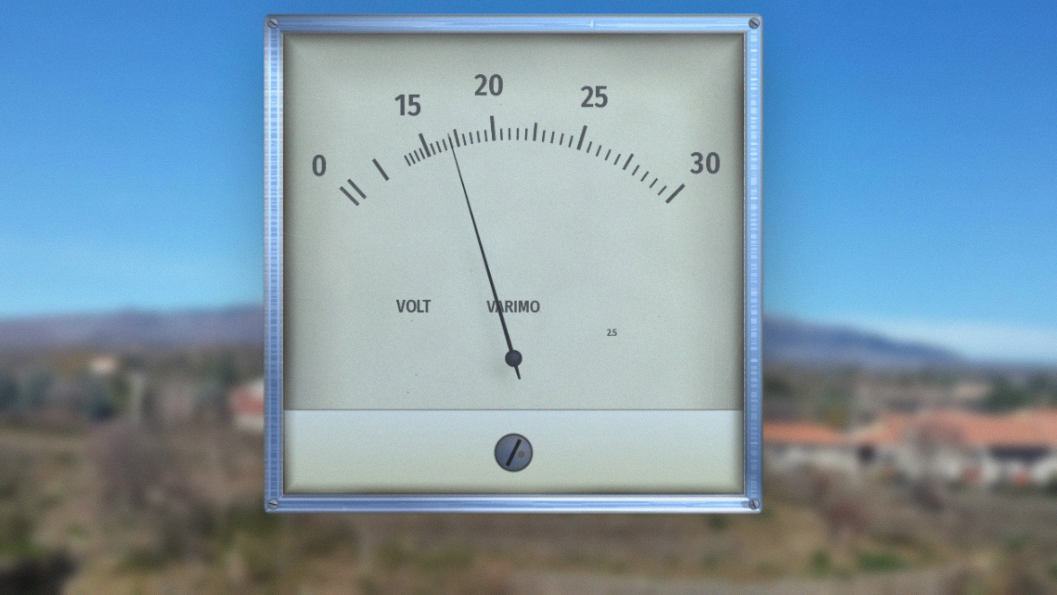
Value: 17 V
